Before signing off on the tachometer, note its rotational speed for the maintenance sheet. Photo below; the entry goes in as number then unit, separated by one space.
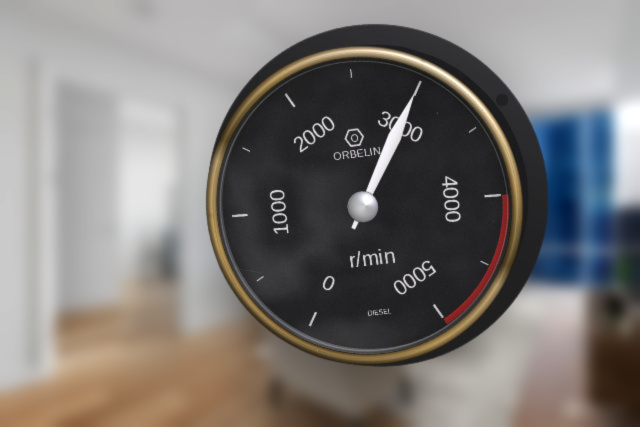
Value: 3000 rpm
